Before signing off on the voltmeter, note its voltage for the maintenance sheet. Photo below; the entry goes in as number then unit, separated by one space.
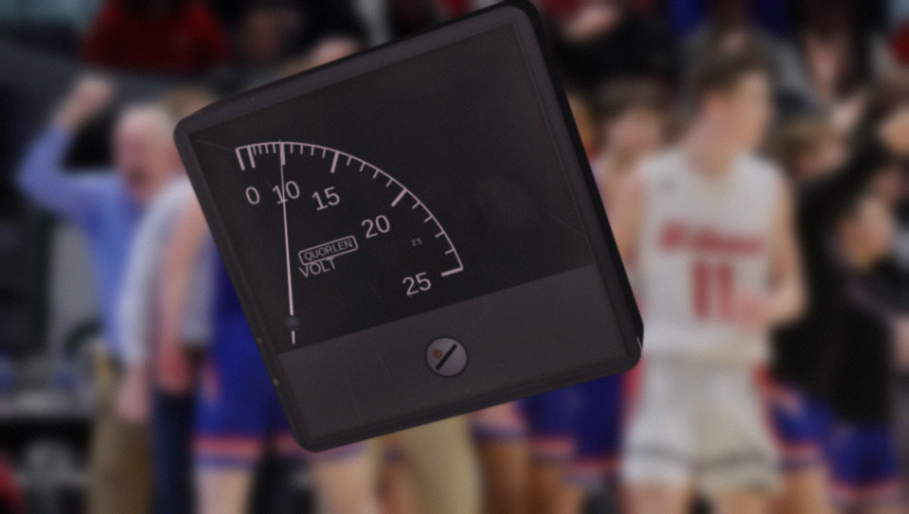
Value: 10 V
